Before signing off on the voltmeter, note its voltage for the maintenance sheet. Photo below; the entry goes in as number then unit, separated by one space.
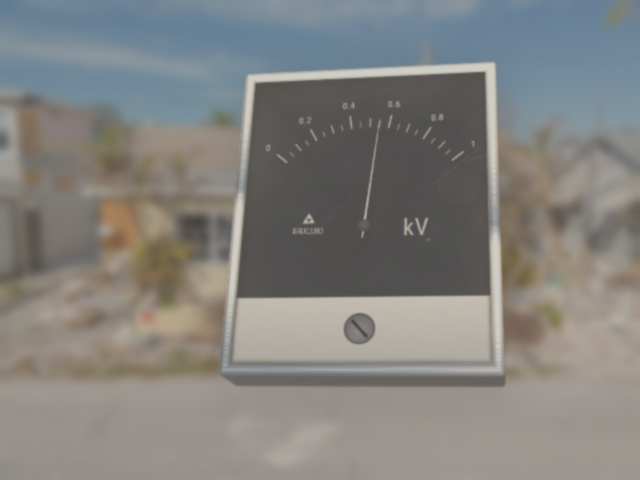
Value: 0.55 kV
